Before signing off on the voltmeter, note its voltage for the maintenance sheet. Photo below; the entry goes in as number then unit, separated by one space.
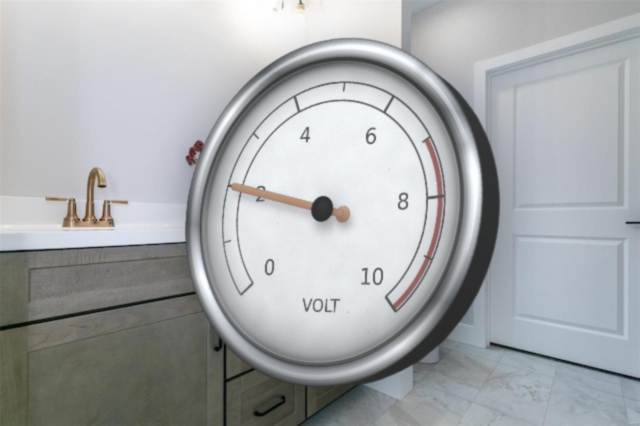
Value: 2 V
